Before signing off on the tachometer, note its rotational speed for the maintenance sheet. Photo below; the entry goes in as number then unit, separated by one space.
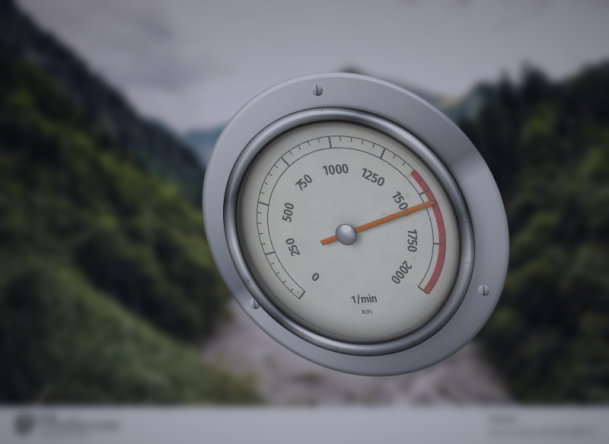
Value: 1550 rpm
